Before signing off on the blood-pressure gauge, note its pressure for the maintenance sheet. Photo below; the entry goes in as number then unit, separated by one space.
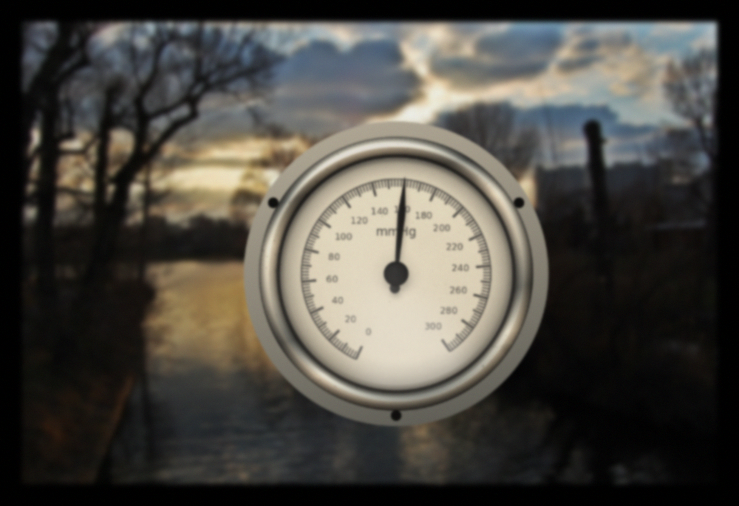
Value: 160 mmHg
